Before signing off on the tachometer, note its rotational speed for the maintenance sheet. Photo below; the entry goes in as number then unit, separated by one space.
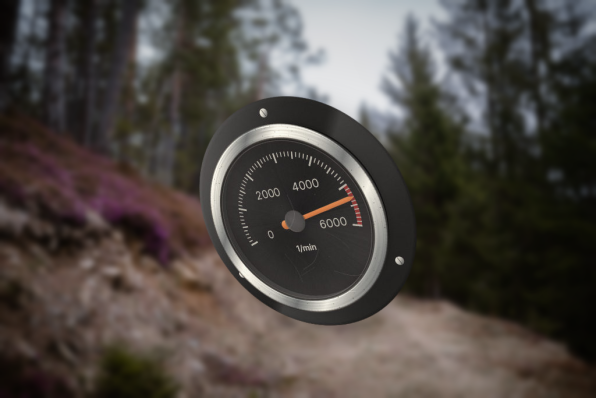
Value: 5300 rpm
